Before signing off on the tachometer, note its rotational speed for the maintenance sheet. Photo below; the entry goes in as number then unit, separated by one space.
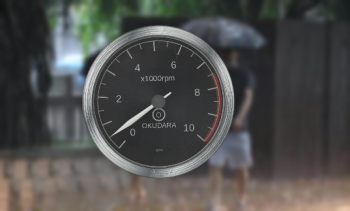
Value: 500 rpm
